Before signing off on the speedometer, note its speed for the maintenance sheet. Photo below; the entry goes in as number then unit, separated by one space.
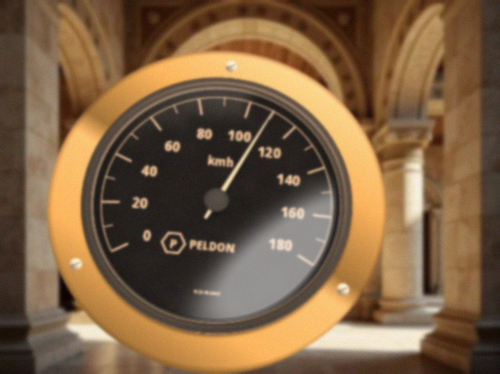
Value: 110 km/h
